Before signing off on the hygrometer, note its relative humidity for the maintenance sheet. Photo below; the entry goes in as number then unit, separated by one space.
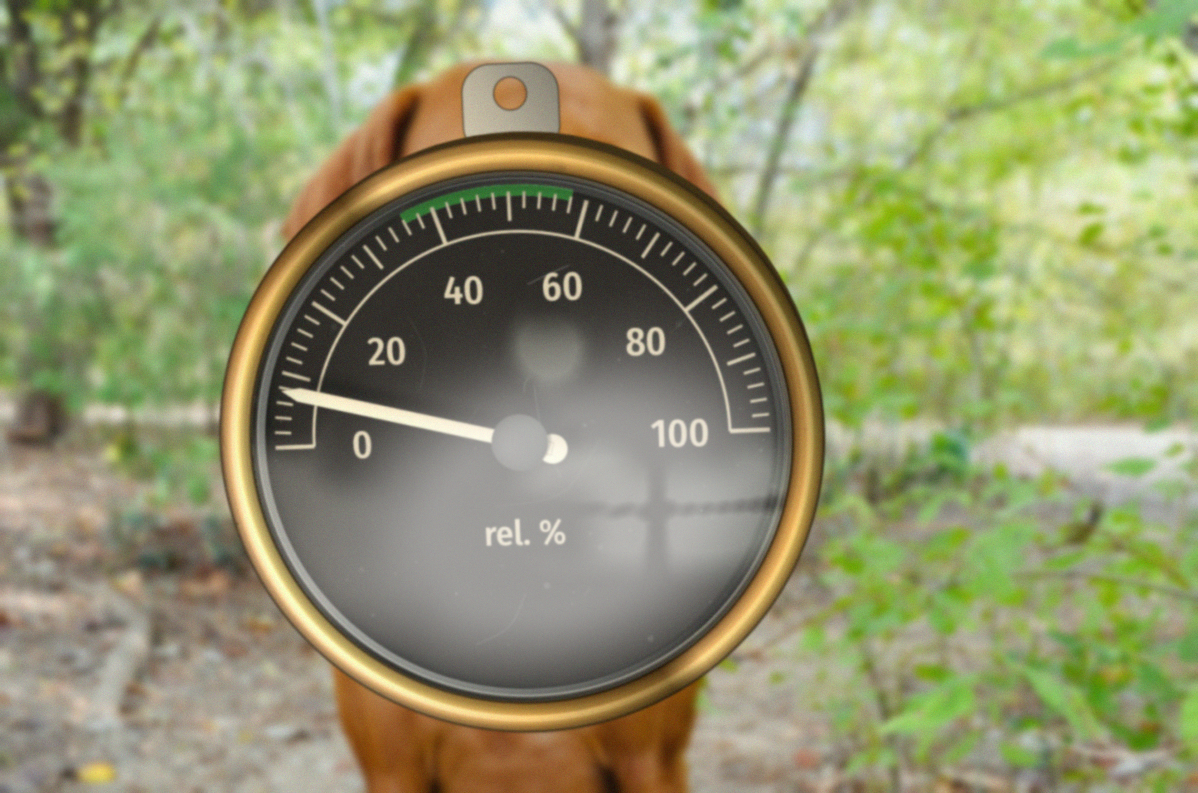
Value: 8 %
